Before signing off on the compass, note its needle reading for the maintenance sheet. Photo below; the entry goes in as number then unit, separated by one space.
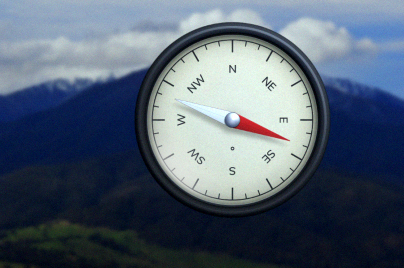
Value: 110 °
